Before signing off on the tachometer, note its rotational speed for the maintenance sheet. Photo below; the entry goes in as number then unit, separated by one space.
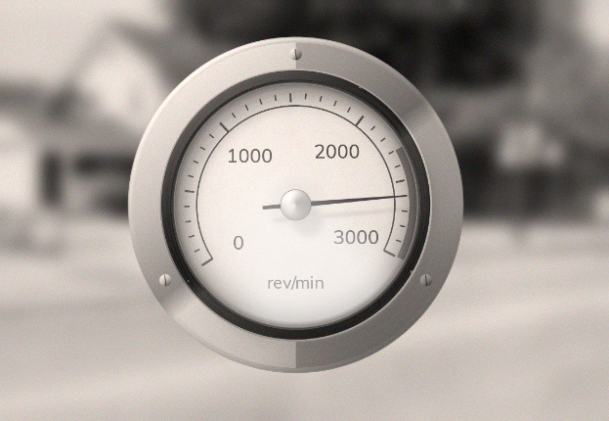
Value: 2600 rpm
